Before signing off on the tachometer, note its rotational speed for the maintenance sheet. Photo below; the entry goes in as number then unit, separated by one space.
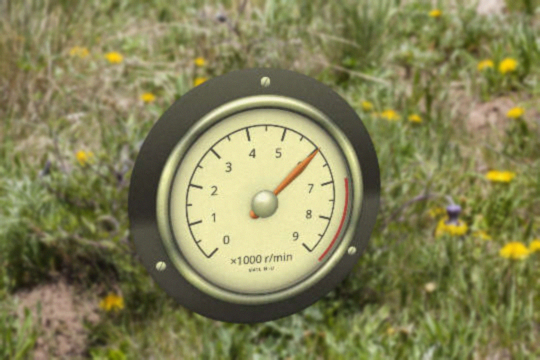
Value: 6000 rpm
